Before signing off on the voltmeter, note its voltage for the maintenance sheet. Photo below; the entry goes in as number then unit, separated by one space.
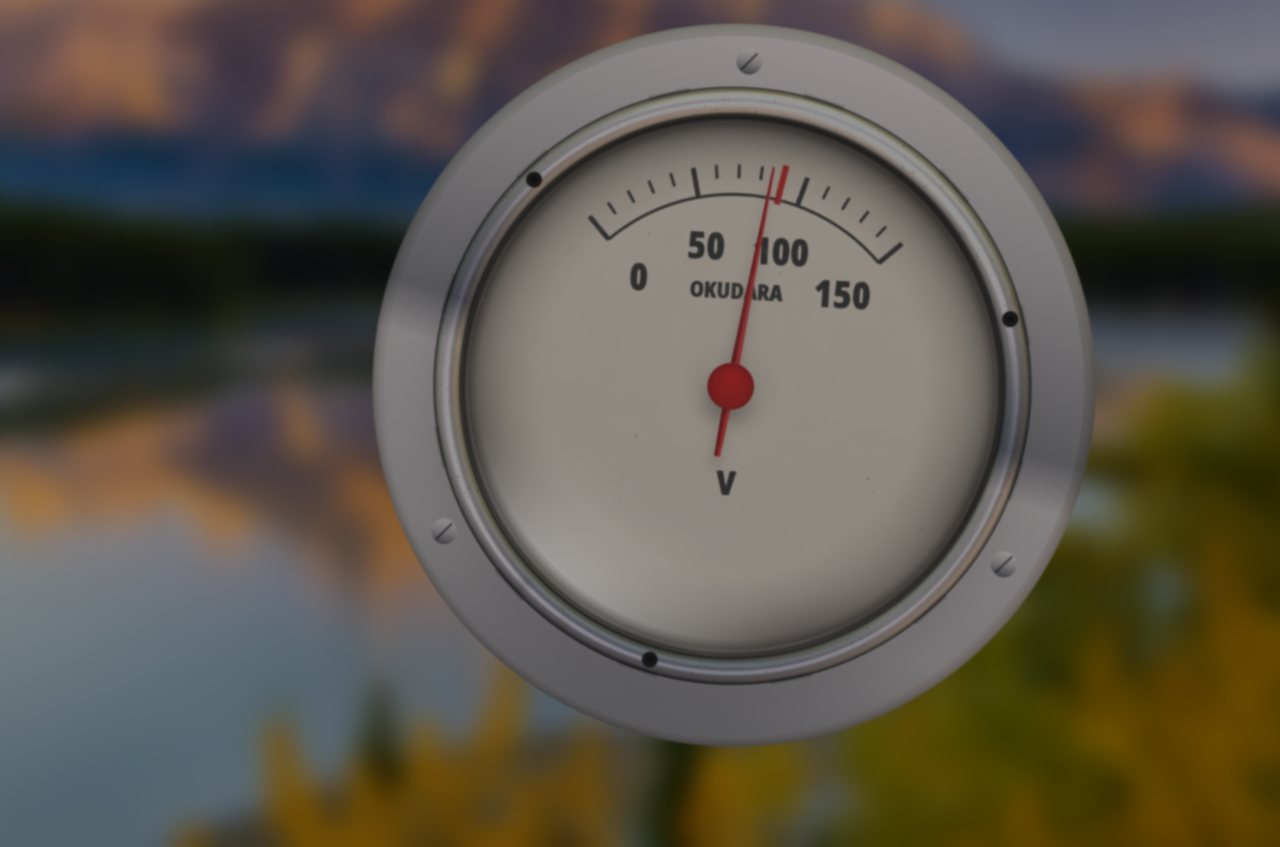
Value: 85 V
